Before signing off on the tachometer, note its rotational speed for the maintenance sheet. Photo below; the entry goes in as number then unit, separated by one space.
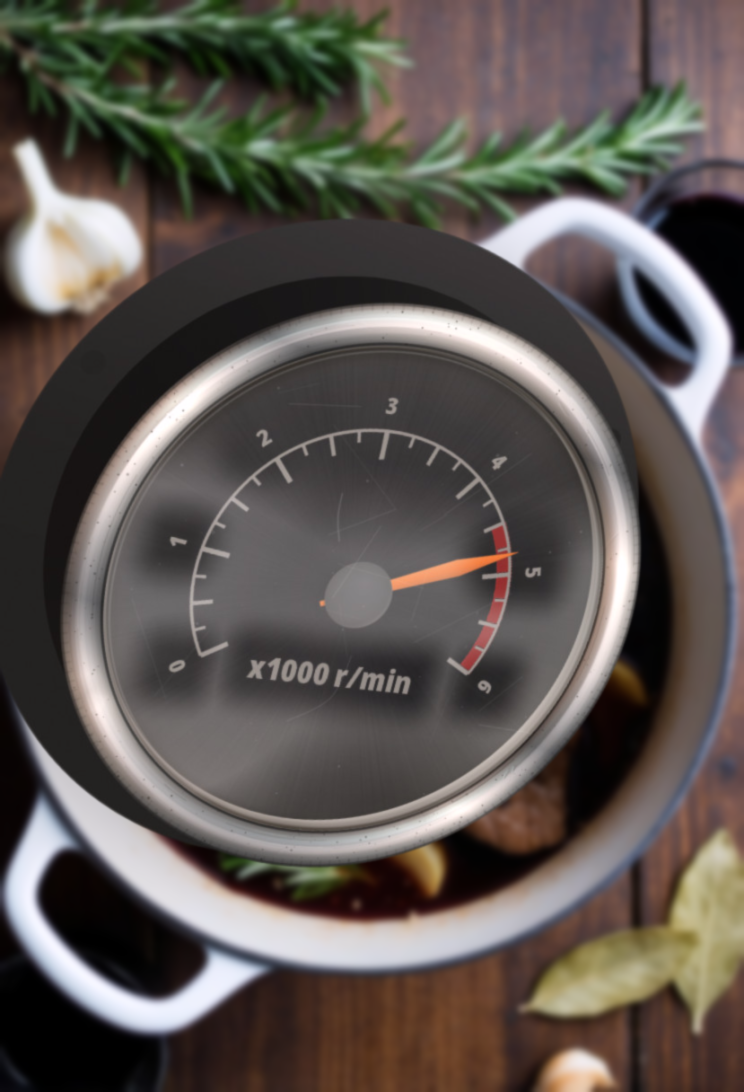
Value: 4750 rpm
